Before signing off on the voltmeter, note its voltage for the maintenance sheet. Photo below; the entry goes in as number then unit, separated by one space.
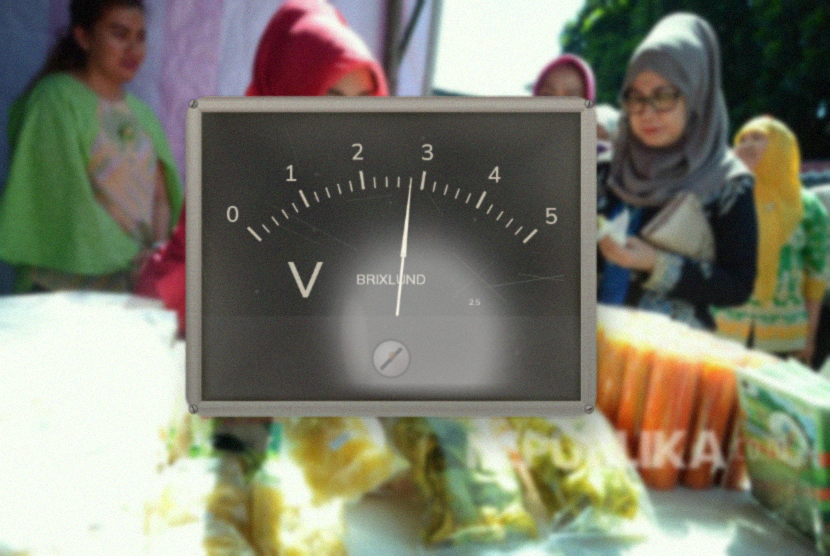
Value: 2.8 V
